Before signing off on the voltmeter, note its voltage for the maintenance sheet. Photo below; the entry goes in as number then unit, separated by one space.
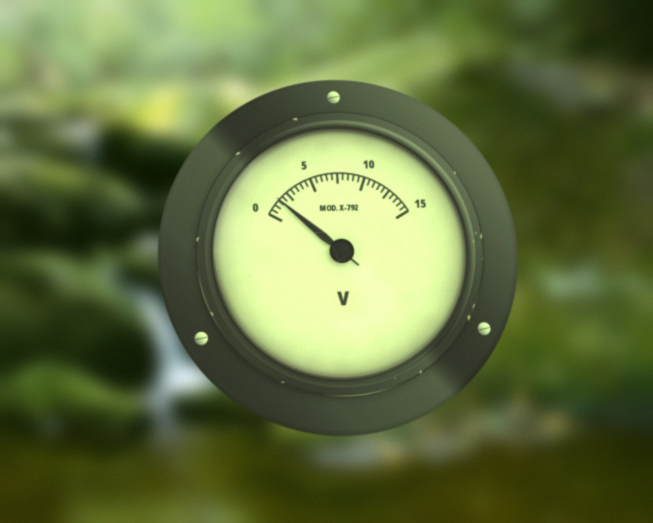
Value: 1.5 V
